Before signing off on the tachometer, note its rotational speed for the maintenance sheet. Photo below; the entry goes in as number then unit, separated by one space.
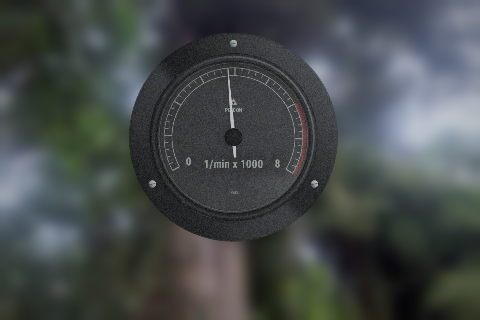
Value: 3800 rpm
